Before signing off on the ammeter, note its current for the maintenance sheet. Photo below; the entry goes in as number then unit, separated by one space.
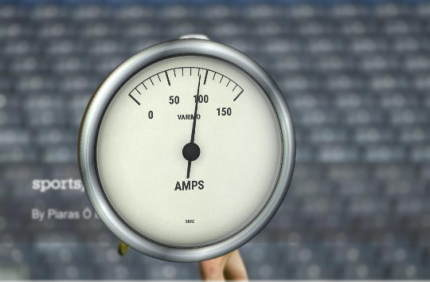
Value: 90 A
